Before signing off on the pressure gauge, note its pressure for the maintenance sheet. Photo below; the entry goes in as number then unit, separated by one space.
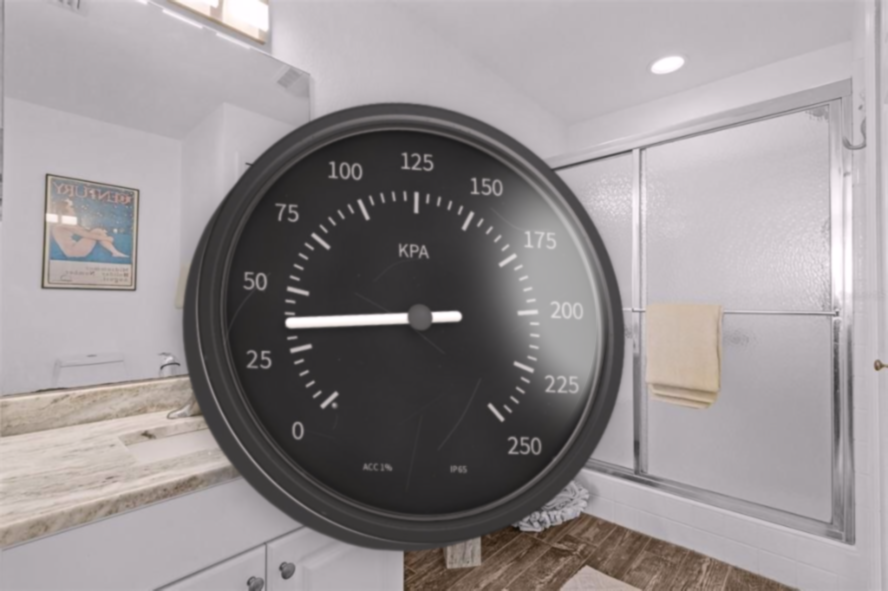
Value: 35 kPa
